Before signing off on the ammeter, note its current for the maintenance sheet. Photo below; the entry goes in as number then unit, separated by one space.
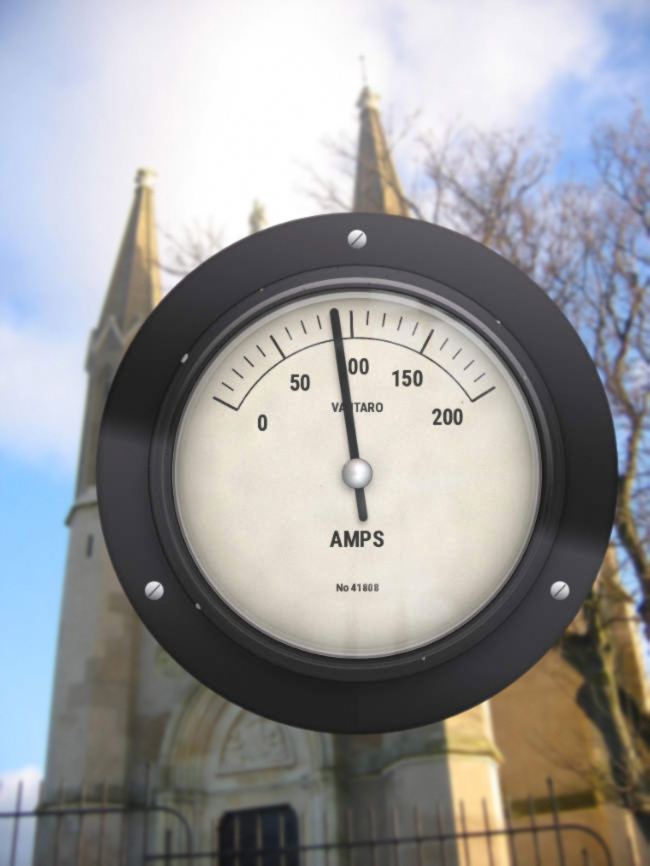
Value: 90 A
